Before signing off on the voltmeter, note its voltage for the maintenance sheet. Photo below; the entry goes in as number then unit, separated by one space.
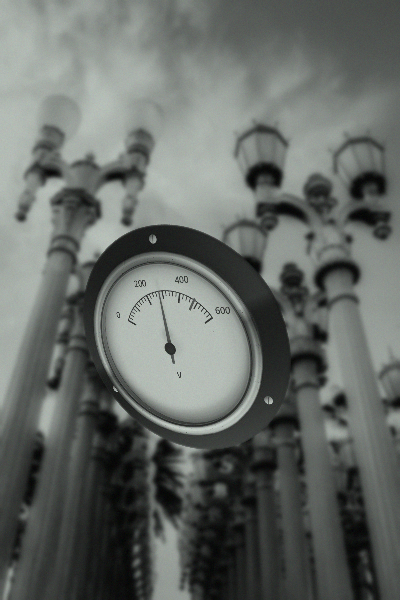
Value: 300 V
